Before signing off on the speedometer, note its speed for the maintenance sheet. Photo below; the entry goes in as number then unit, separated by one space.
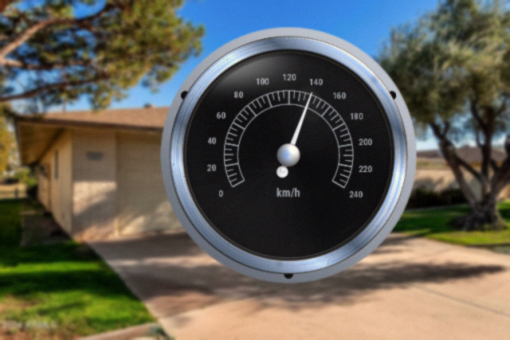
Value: 140 km/h
